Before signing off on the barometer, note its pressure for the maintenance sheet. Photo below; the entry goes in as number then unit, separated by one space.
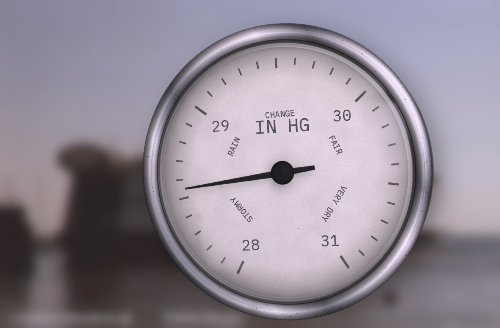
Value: 28.55 inHg
